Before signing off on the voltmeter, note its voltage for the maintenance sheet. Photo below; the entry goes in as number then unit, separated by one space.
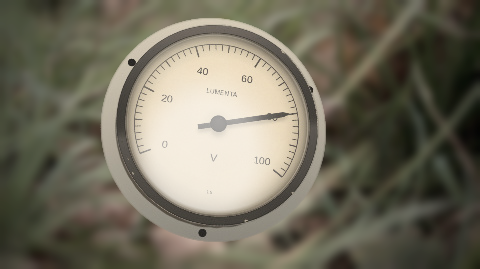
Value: 80 V
